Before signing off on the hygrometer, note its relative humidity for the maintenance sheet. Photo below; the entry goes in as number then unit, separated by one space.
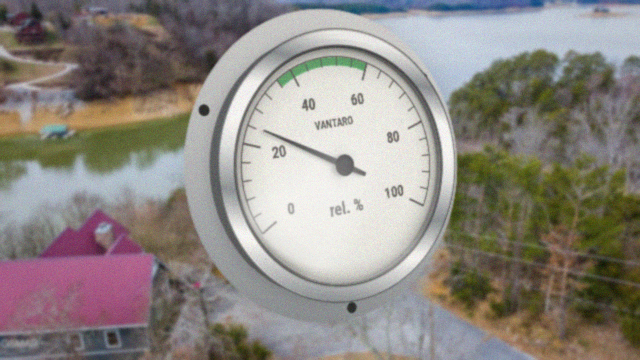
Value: 24 %
